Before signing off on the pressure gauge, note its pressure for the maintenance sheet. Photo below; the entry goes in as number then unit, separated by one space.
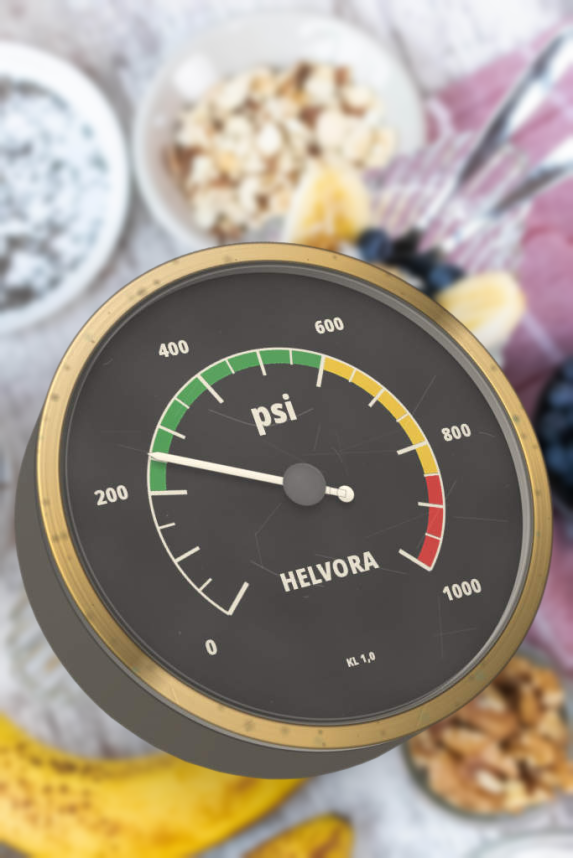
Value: 250 psi
